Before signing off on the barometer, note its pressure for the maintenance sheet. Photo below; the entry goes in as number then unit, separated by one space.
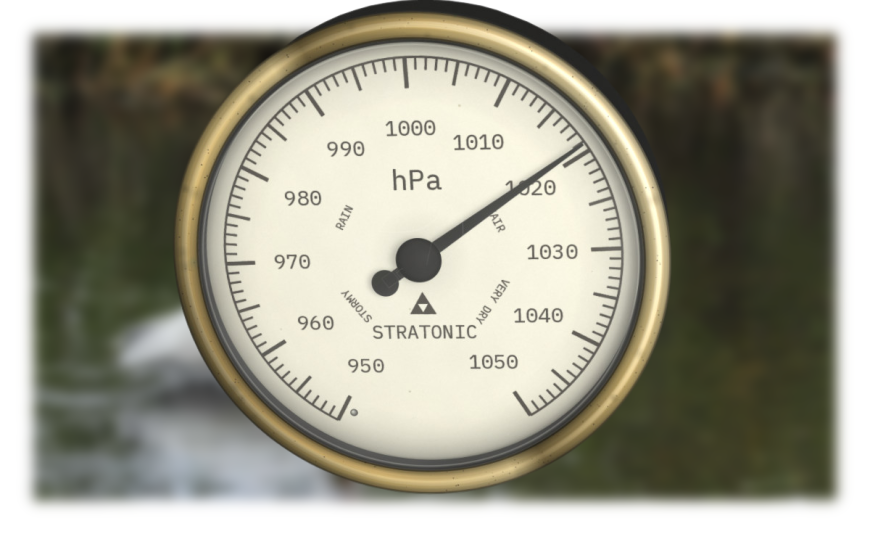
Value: 1019 hPa
